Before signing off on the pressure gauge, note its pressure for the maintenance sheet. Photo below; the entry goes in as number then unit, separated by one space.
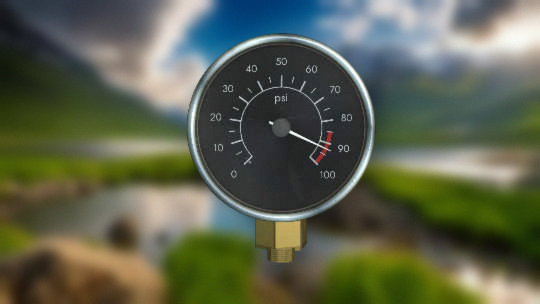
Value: 92.5 psi
